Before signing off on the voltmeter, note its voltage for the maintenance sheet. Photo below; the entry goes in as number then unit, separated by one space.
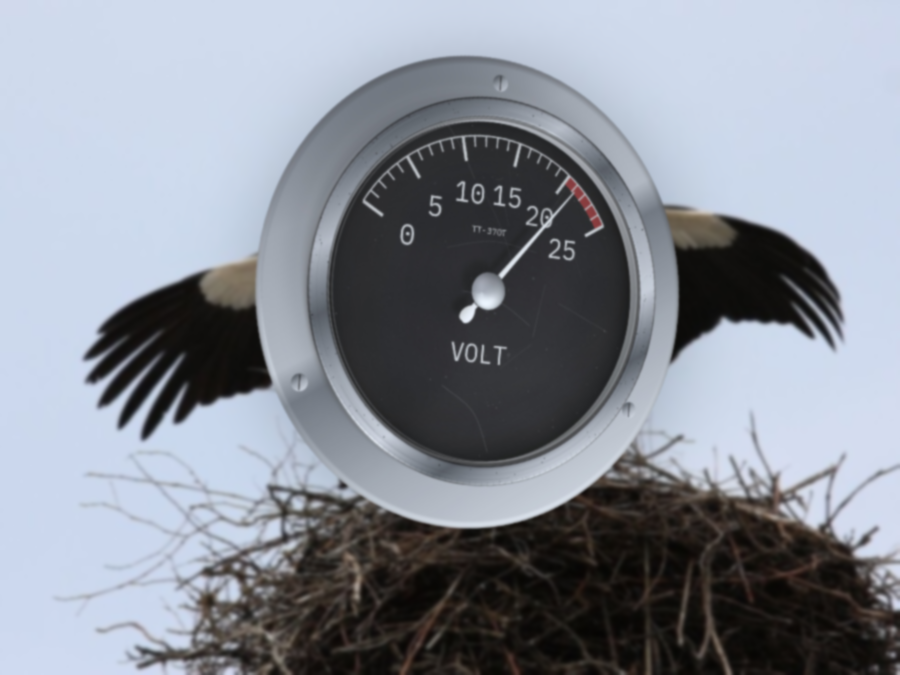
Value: 21 V
